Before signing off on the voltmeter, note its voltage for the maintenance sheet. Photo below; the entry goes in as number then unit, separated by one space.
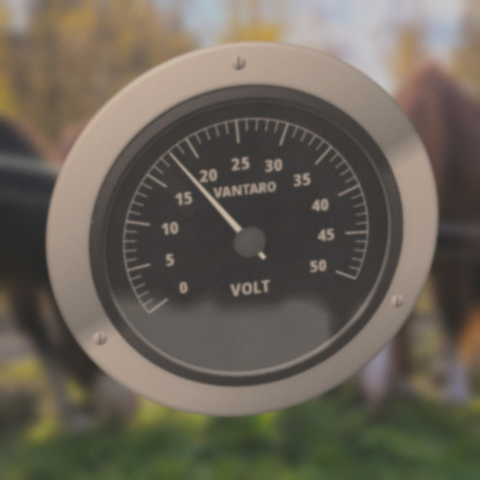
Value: 18 V
